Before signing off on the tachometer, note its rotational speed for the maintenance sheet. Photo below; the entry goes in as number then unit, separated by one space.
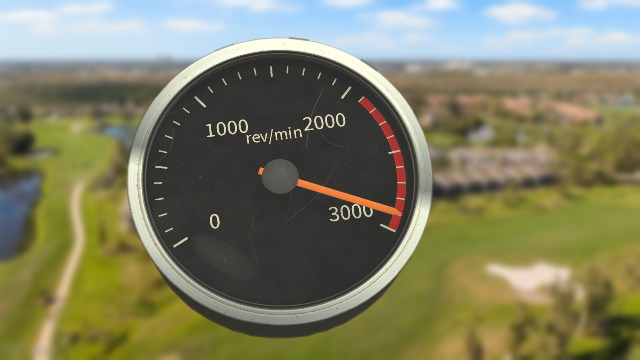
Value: 2900 rpm
